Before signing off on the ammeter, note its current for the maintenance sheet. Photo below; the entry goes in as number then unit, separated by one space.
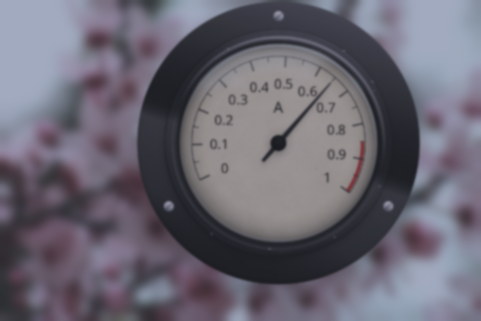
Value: 0.65 A
